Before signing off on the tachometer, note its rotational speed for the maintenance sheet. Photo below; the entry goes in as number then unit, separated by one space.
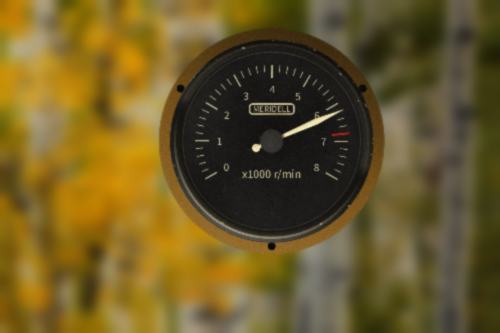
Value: 6200 rpm
